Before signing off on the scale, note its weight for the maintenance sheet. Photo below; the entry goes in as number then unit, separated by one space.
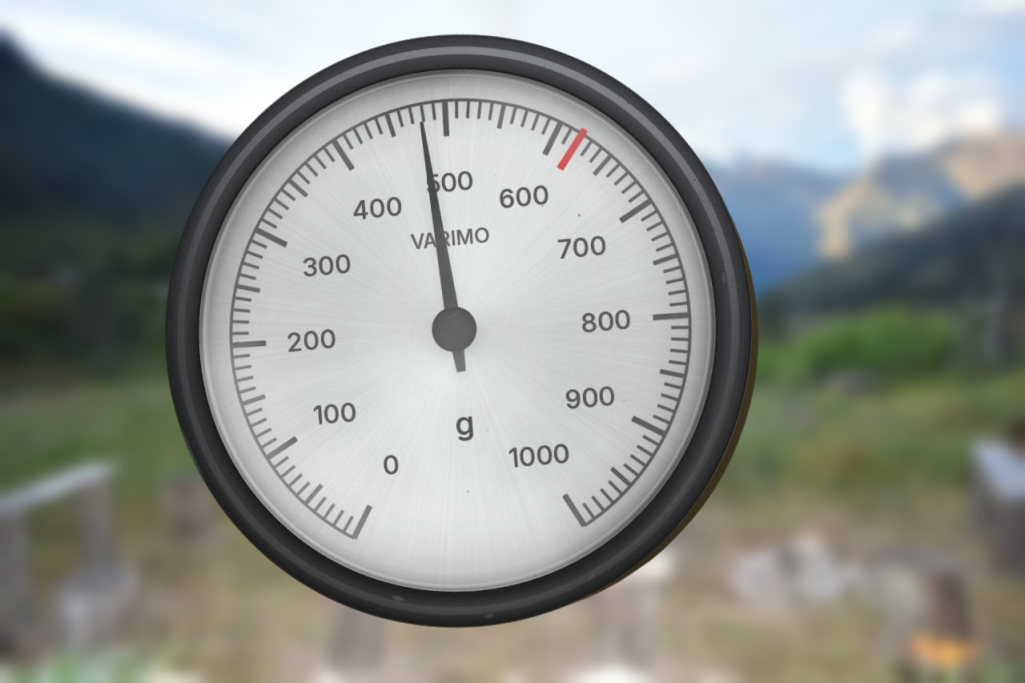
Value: 480 g
